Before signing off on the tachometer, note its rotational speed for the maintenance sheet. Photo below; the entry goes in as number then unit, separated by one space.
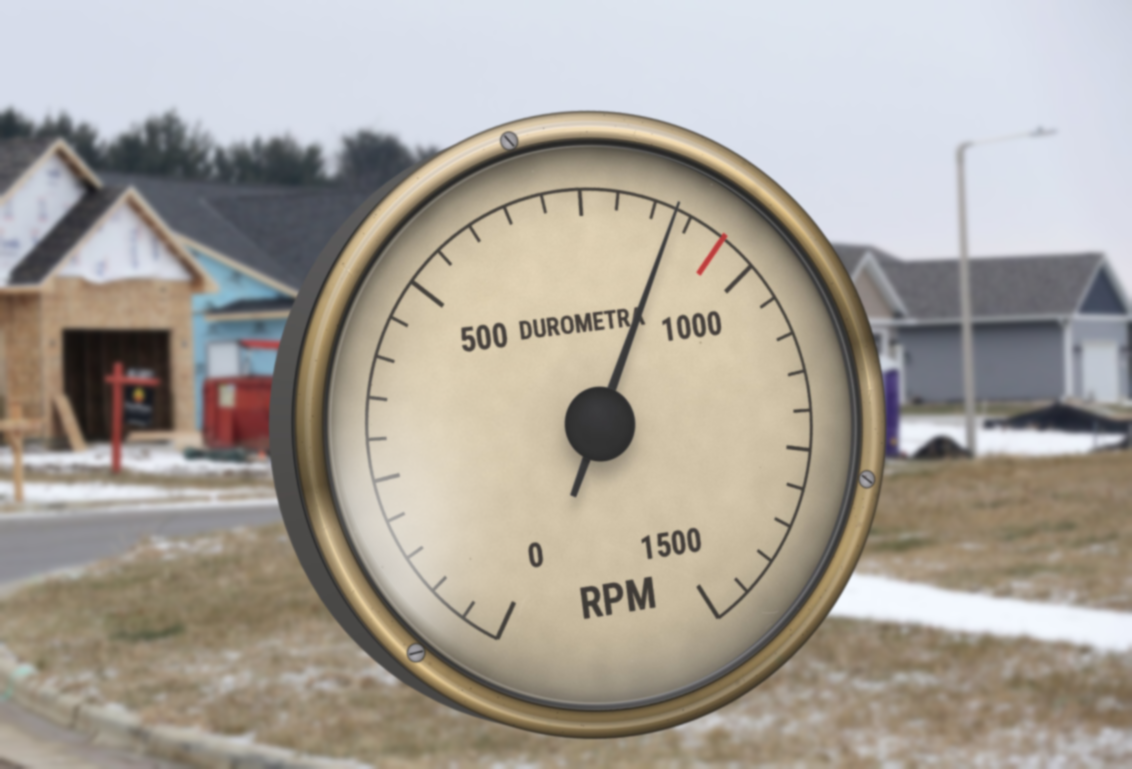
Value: 875 rpm
